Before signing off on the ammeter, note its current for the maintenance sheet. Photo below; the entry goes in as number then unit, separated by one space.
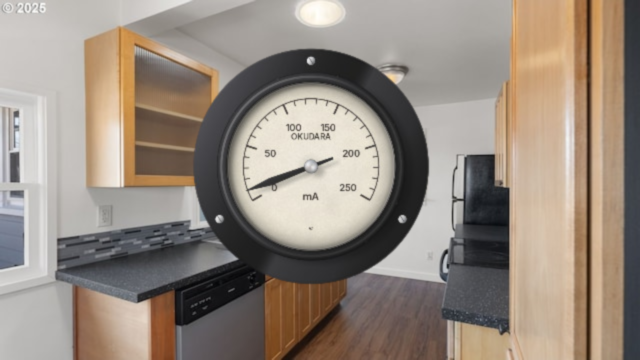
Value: 10 mA
